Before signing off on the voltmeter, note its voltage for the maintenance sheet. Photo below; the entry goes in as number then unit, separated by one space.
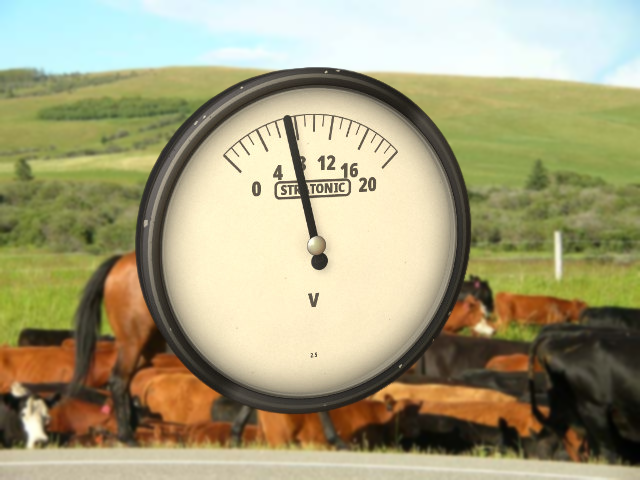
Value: 7 V
